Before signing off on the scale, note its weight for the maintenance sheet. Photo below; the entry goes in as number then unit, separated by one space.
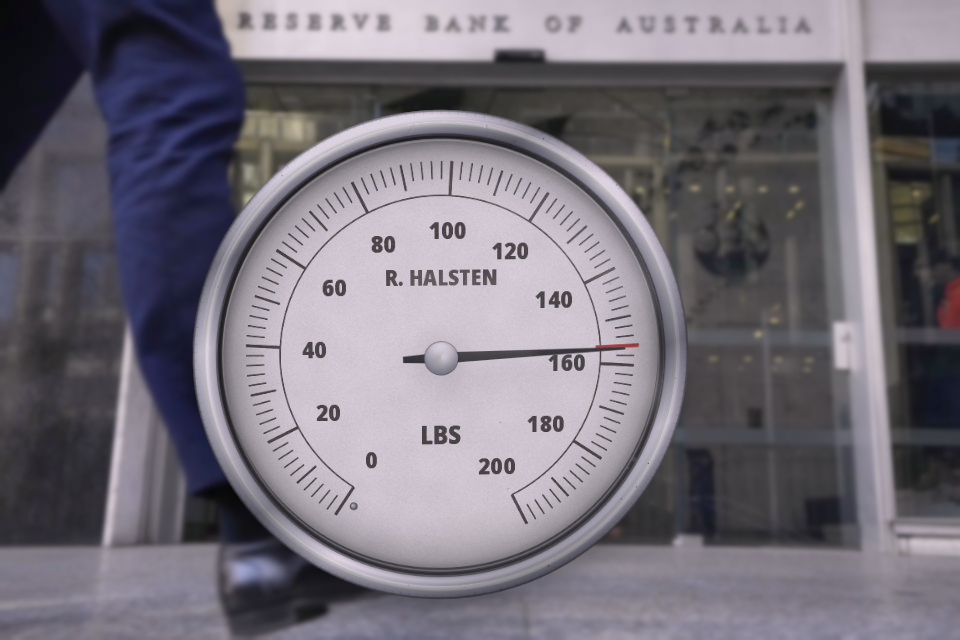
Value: 156 lb
